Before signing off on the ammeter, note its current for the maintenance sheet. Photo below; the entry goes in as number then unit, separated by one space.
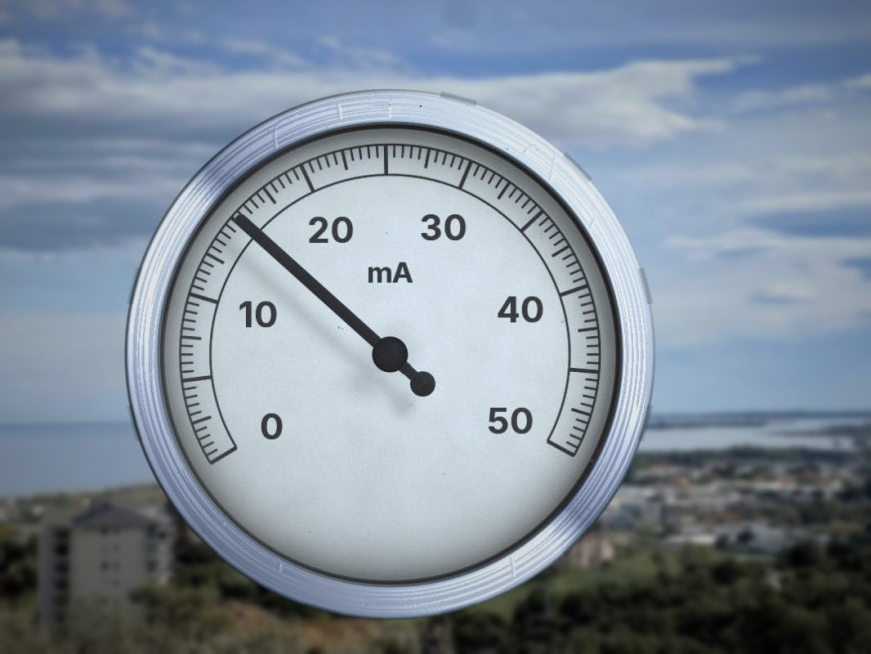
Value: 15.25 mA
